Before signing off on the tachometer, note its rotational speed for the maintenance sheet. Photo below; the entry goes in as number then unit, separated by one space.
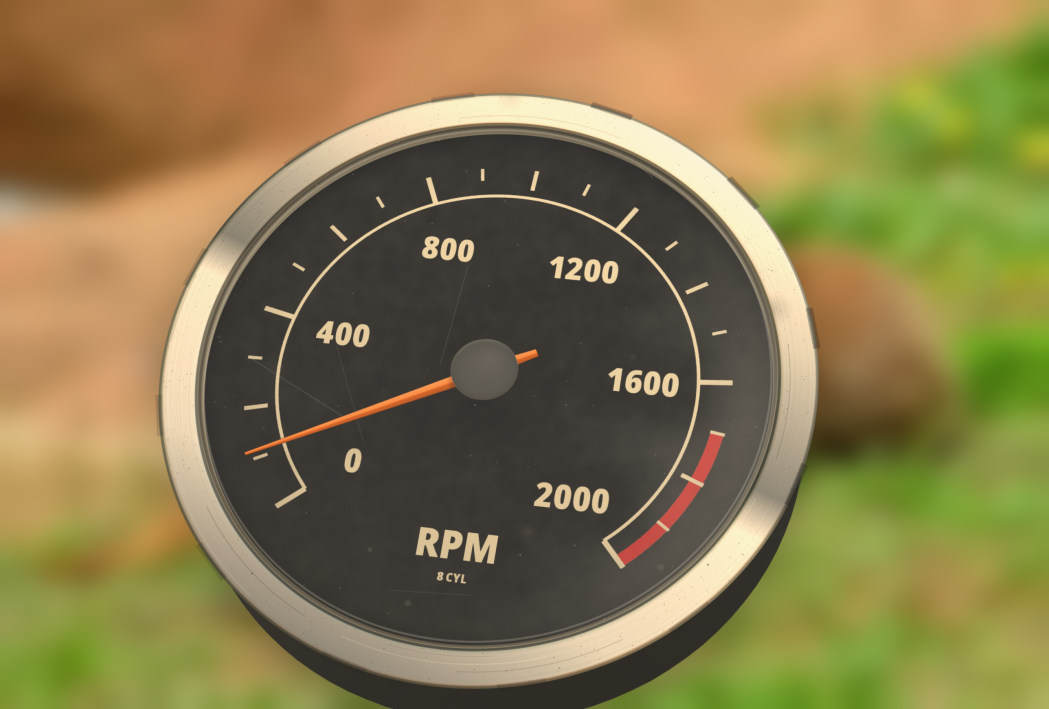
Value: 100 rpm
